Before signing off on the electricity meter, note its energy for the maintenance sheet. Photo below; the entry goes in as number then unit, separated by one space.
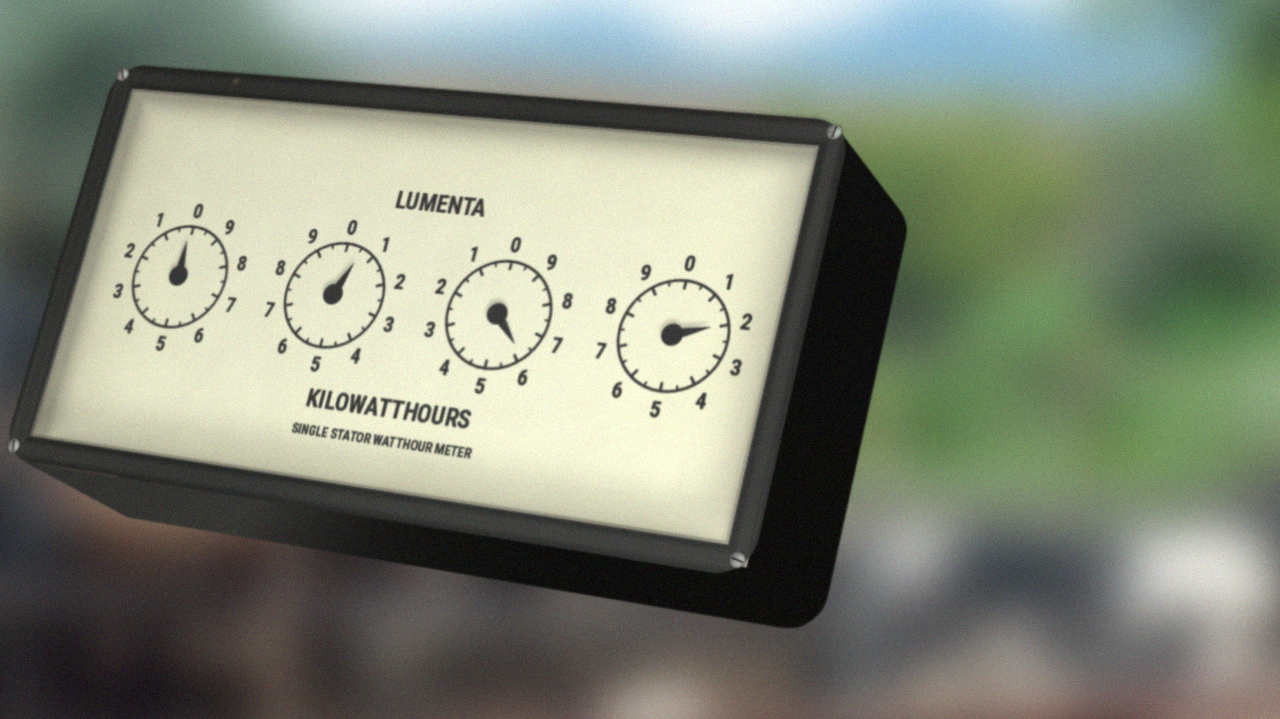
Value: 62 kWh
